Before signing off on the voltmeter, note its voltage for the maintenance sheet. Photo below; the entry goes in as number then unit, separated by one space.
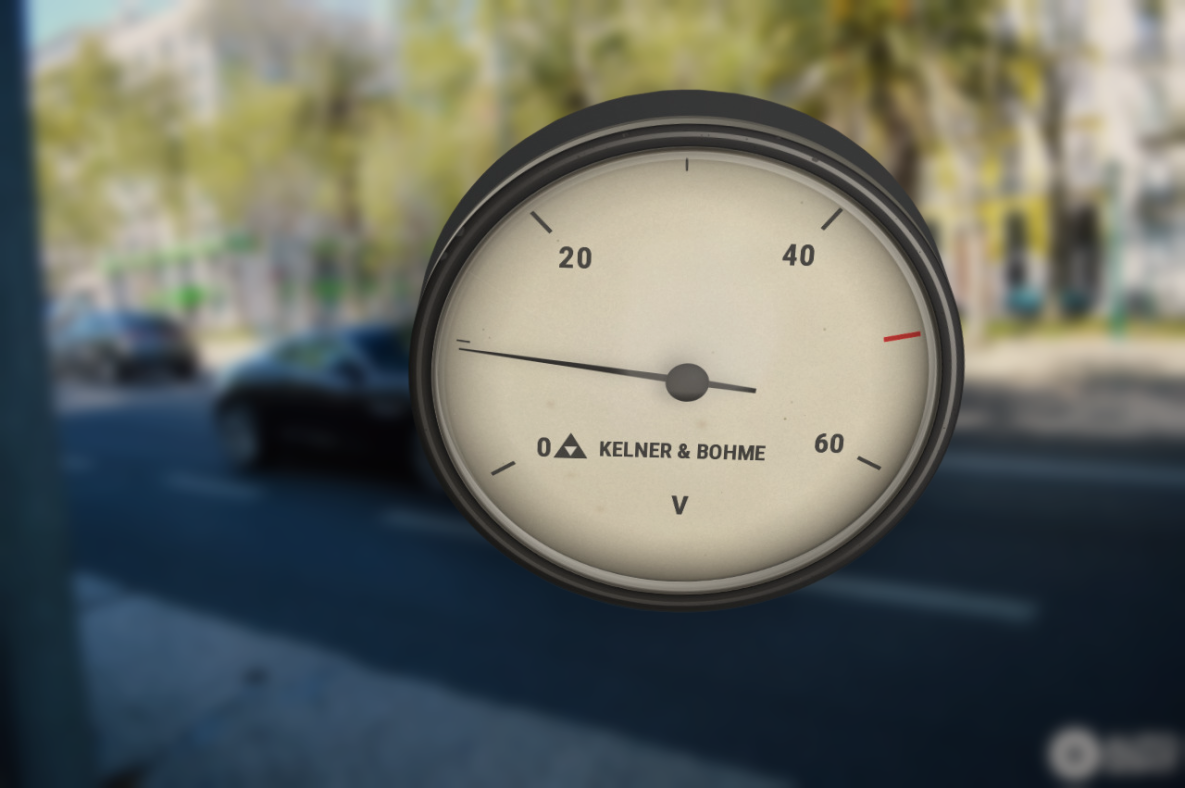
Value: 10 V
